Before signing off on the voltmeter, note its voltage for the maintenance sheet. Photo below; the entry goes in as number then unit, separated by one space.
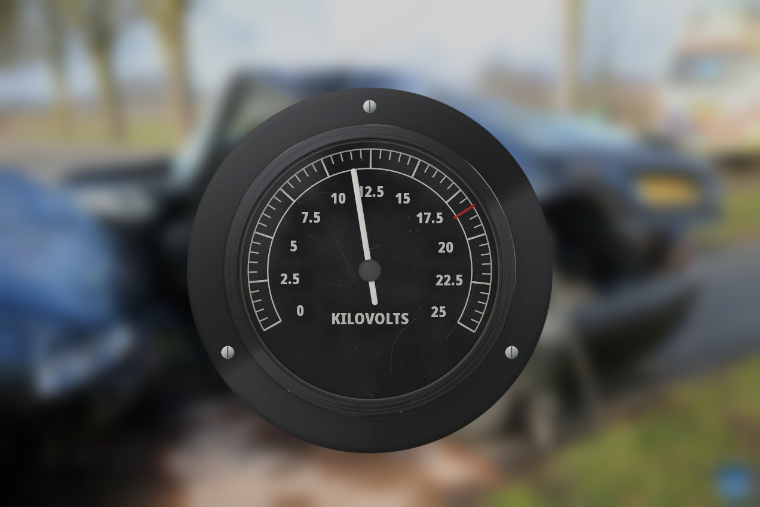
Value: 11.5 kV
